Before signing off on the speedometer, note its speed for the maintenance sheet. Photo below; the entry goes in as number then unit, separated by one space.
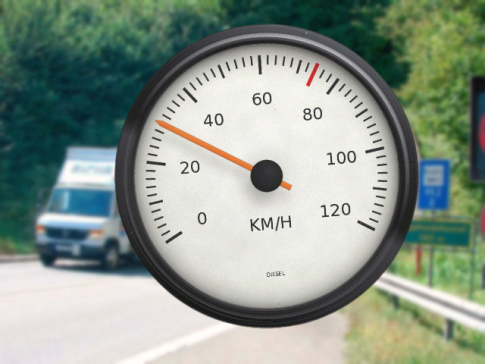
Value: 30 km/h
